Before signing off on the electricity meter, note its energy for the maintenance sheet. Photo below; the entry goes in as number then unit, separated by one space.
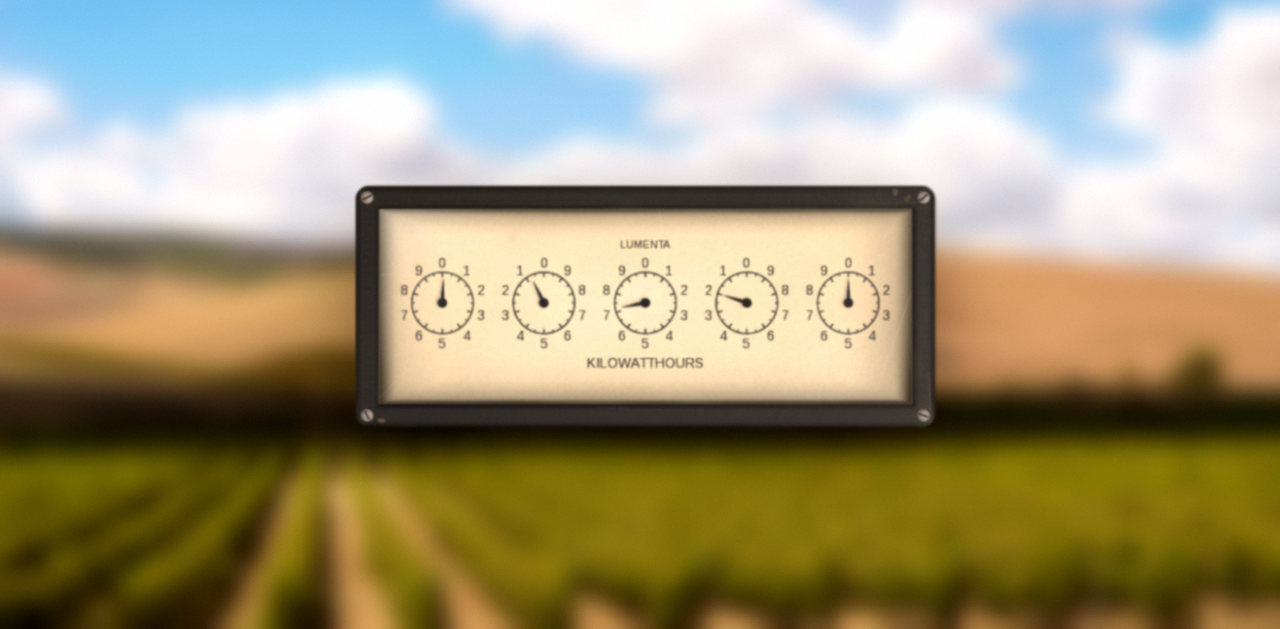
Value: 720 kWh
